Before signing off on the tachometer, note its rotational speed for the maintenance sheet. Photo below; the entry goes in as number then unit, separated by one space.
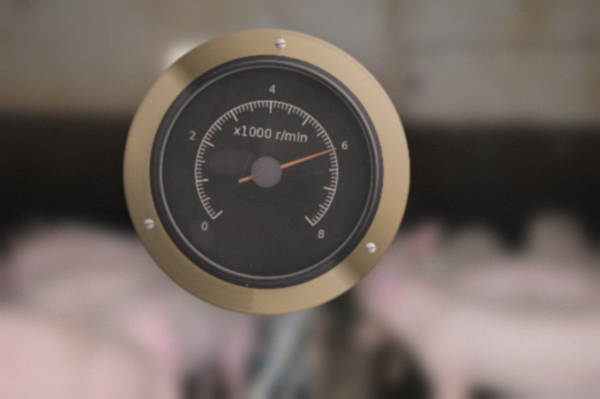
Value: 6000 rpm
